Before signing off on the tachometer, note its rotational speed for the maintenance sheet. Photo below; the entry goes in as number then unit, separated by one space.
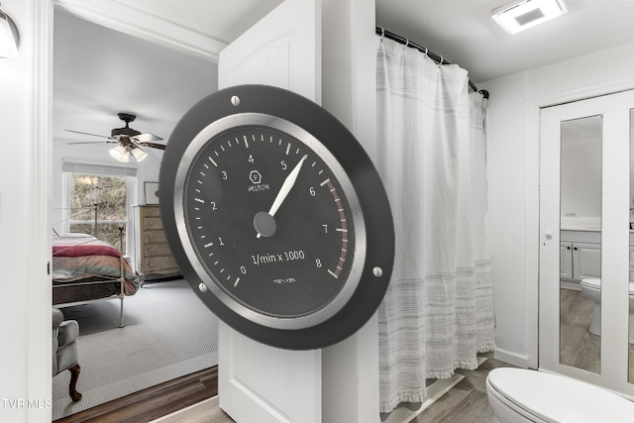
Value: 5400 rpm
